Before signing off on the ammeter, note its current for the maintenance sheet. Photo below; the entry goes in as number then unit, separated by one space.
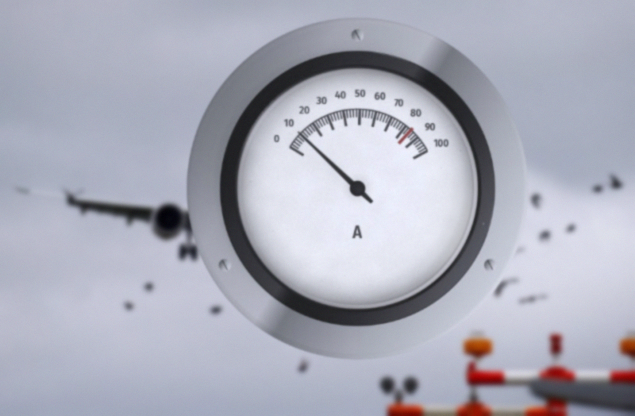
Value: 10 A
